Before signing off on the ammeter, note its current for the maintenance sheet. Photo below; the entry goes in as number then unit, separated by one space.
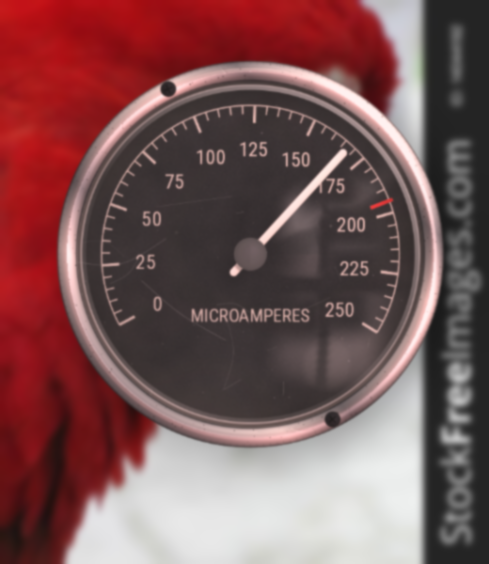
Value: 167.5 µA
